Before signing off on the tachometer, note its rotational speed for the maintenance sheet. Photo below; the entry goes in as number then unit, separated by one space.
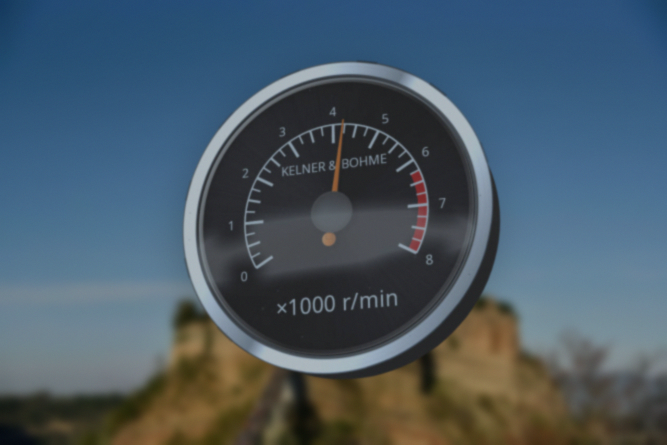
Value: 4250 rpm
